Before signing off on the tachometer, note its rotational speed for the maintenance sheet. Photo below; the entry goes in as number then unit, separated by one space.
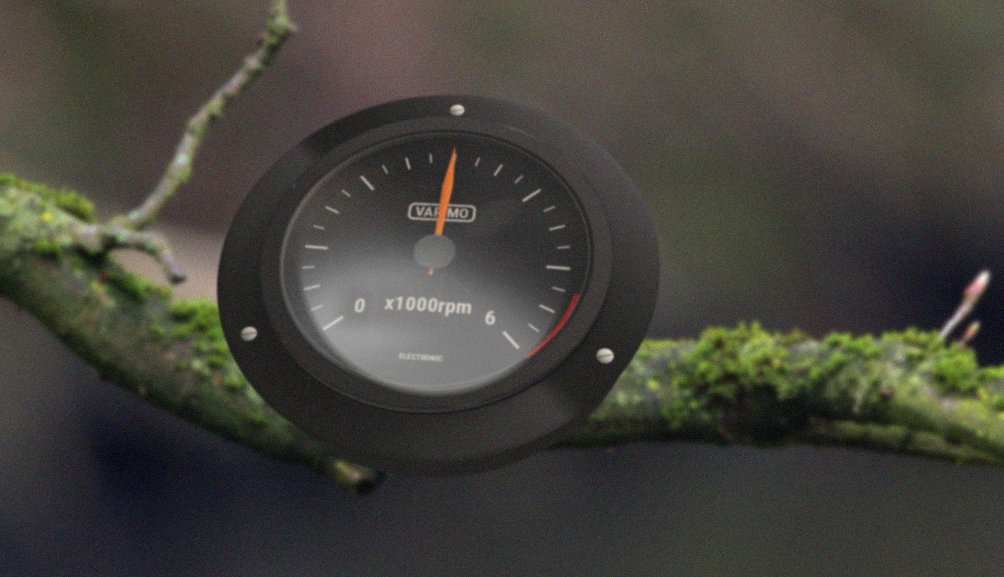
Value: 3000 rpm
